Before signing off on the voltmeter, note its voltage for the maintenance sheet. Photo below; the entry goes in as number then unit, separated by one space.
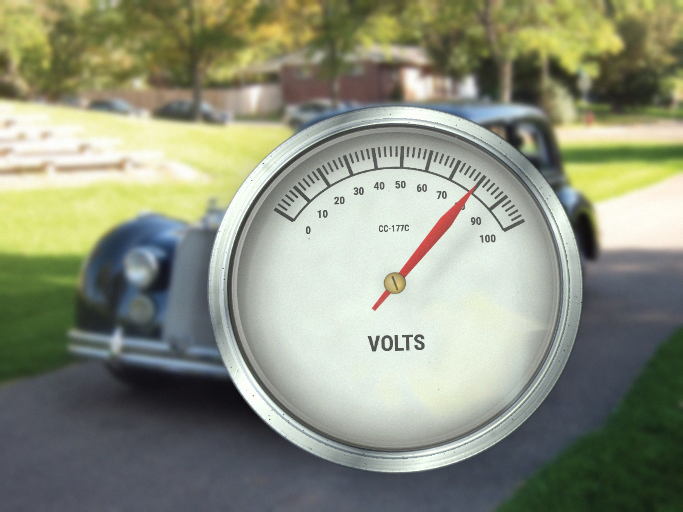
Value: 80 V
